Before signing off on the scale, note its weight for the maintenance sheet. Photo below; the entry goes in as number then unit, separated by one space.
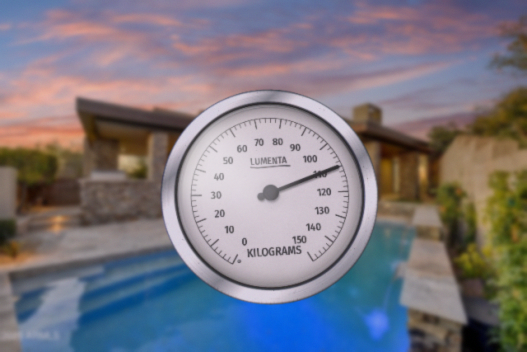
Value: 110 kg
